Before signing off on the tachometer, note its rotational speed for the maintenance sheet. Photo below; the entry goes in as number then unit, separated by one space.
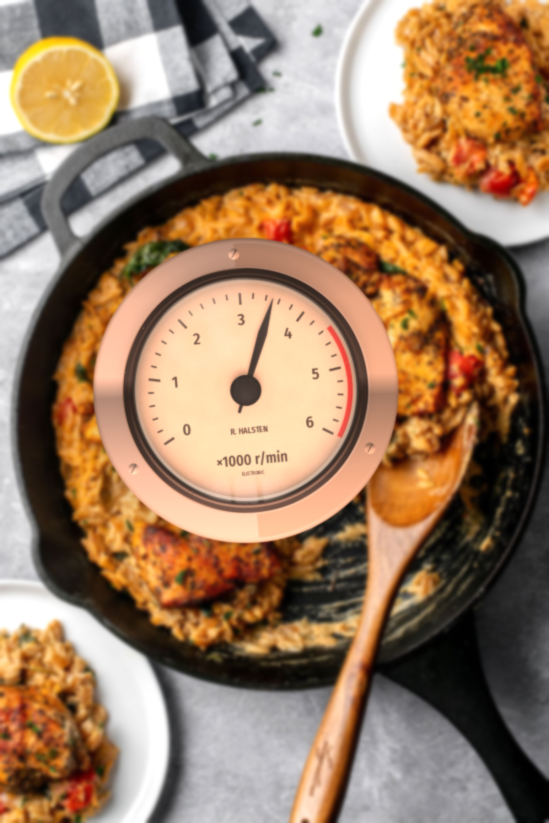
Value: 3500 rpm
